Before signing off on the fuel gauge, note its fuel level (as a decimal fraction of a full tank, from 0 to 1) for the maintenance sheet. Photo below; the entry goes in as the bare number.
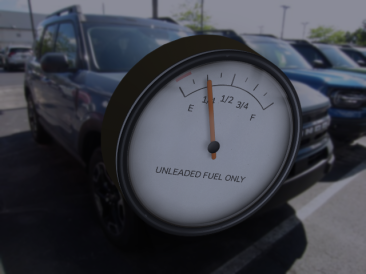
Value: 0.25
